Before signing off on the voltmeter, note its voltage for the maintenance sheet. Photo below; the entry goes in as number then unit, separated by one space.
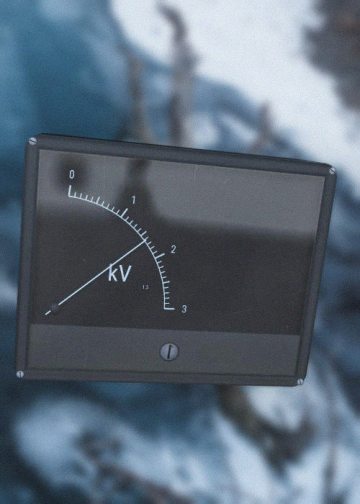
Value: 1.6 kV
